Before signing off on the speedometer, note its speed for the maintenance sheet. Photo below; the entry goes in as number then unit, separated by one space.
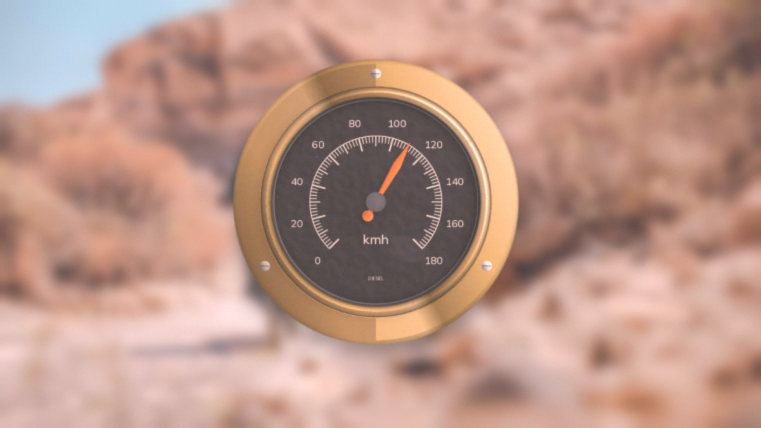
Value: 110 km/h
